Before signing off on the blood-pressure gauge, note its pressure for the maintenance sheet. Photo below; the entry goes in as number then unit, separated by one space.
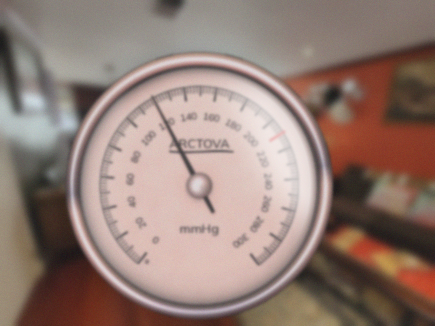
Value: 120 mmHg
